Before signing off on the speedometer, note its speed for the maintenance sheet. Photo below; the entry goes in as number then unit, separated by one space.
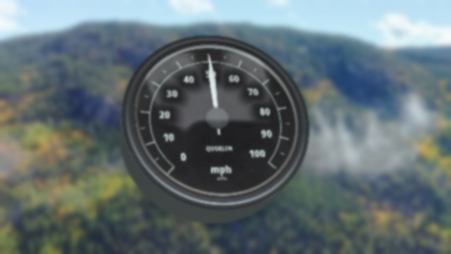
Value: 50 mph
